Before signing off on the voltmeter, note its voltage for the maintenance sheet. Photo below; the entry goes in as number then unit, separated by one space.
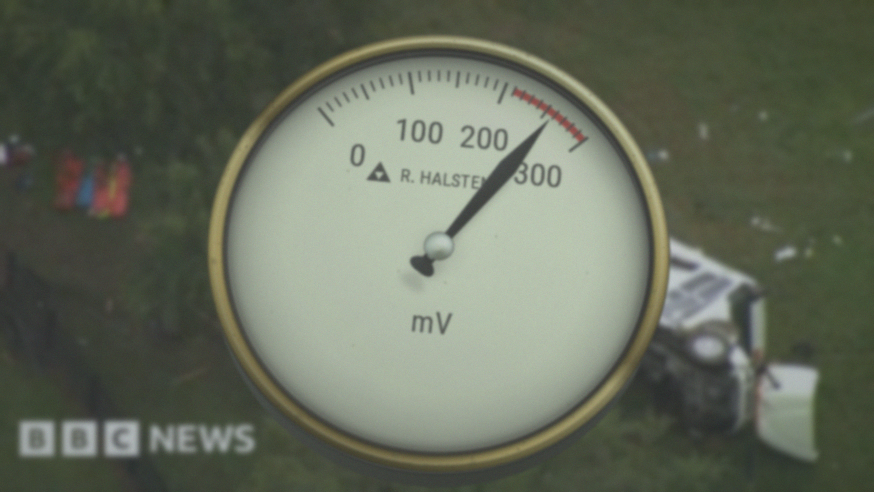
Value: 260 mV
